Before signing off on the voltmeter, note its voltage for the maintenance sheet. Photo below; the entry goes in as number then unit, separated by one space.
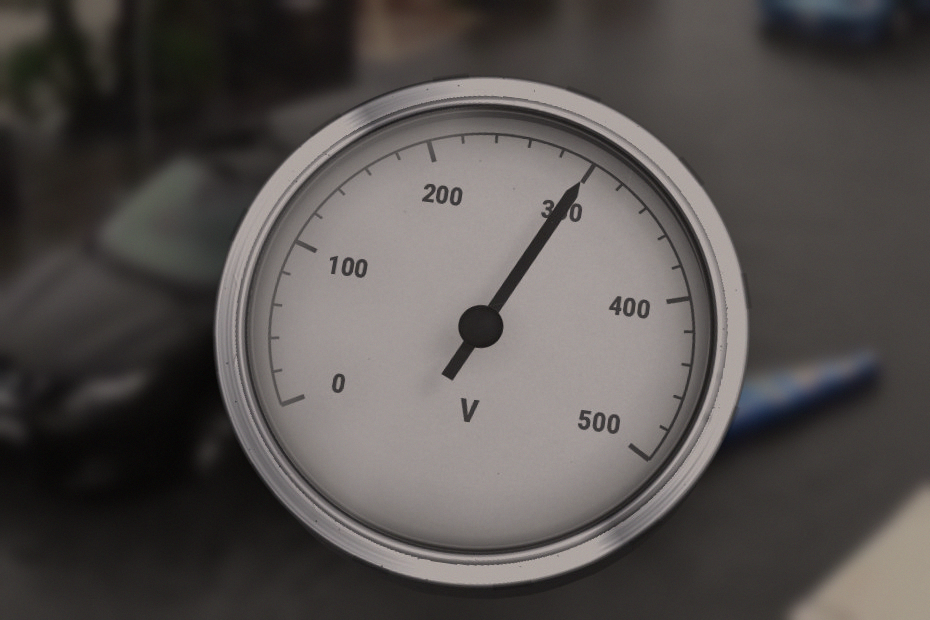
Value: 300 V
